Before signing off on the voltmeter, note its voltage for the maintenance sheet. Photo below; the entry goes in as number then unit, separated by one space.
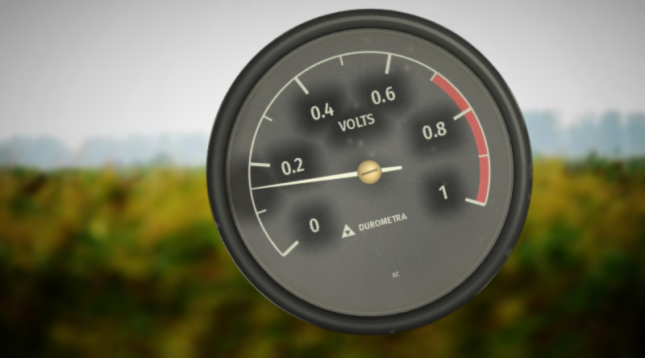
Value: 0.15 V
